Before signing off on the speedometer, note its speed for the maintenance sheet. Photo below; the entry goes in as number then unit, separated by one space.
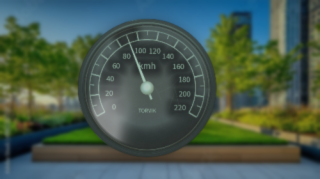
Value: 90 km/h
